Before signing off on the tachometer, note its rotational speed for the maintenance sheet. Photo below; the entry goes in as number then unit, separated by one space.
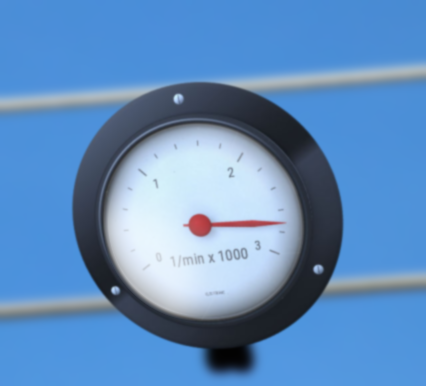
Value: 2700 rpm
